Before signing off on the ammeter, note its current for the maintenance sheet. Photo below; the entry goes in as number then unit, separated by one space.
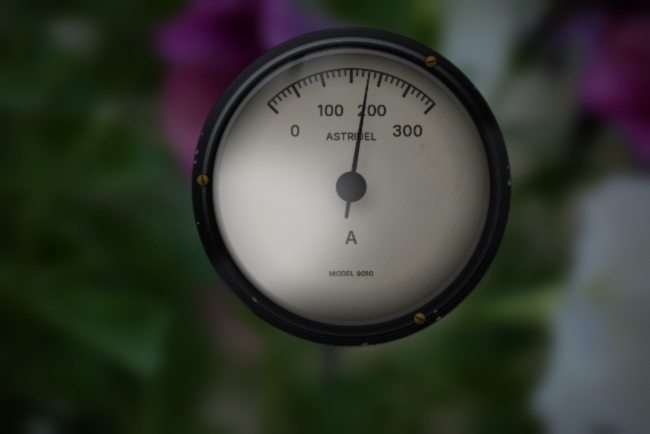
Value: 180 A
